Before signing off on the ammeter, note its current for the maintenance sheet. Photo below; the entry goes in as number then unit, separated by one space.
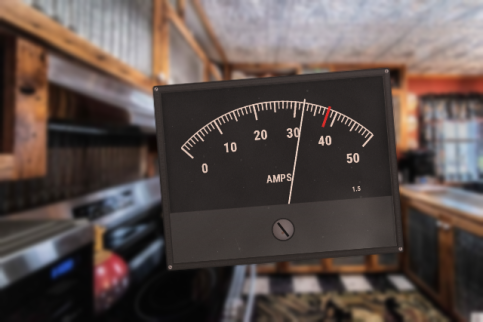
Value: 32 A
